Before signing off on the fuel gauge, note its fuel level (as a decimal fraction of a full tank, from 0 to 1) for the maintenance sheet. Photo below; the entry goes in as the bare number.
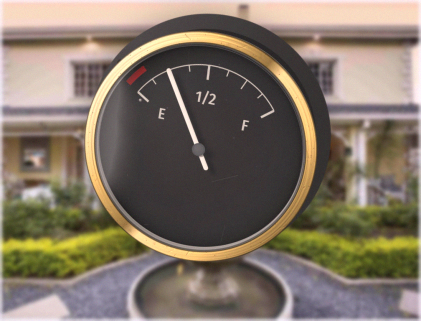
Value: 0.25
